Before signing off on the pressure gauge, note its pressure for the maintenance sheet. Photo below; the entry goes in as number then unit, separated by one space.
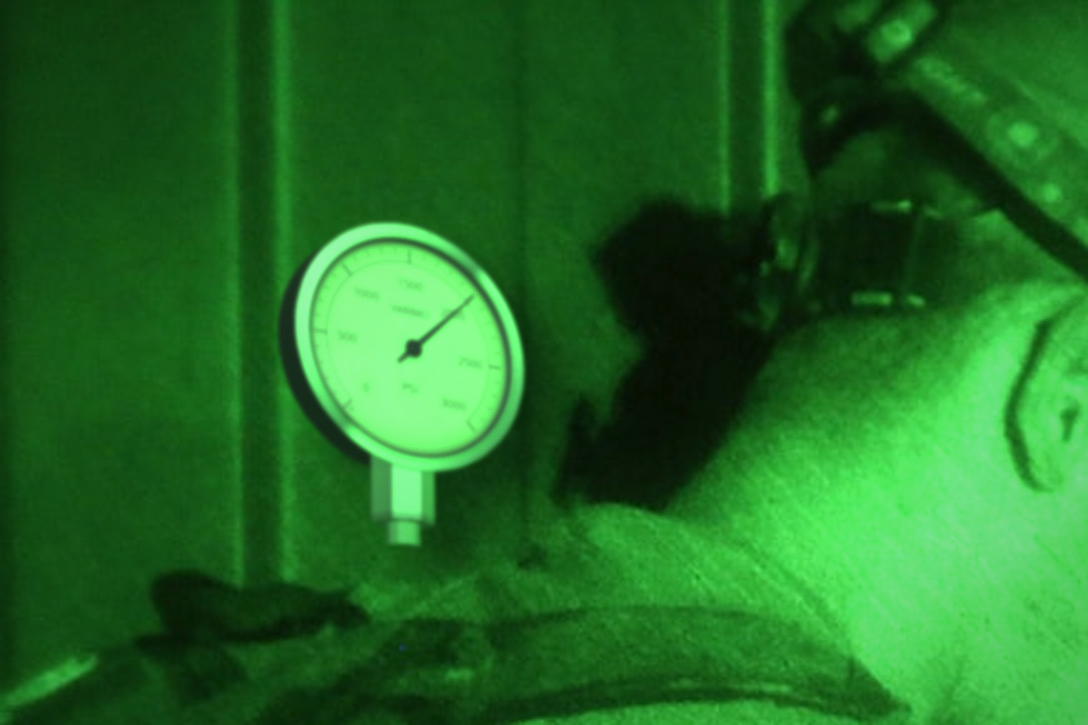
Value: 2000 psi
